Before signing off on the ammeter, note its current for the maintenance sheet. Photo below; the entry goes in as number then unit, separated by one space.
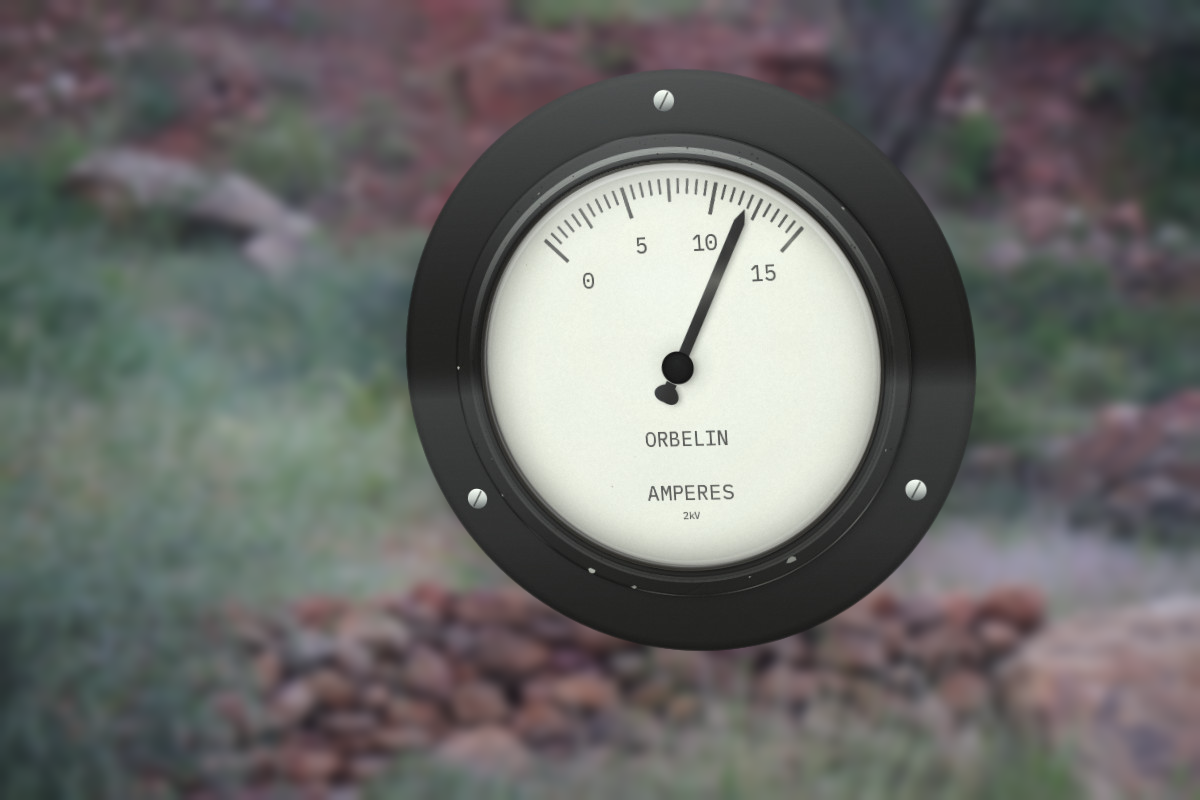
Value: 12 A
